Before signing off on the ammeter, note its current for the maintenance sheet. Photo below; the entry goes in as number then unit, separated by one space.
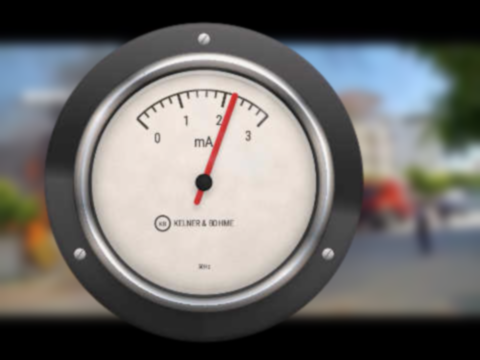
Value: 2.2 mA
